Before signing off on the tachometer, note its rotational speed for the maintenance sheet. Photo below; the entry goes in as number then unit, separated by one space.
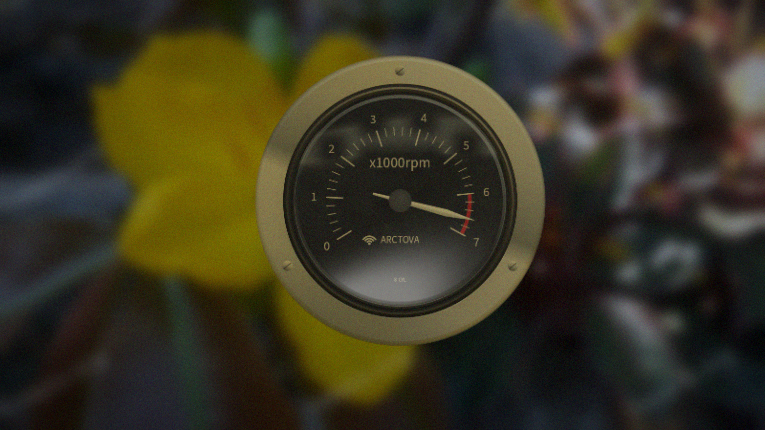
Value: 6600 rpm
